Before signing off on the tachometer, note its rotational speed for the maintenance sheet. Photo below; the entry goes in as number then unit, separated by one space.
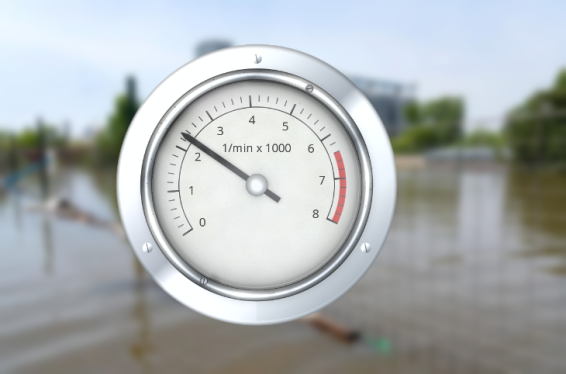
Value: 2300 rpm
